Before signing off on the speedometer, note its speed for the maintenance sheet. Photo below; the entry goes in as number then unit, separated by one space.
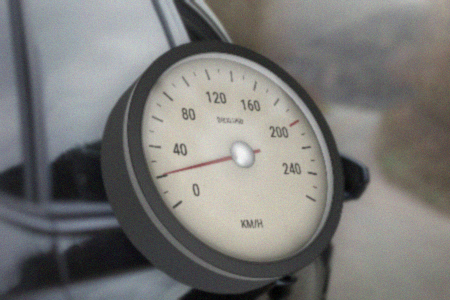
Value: 20 km/h
